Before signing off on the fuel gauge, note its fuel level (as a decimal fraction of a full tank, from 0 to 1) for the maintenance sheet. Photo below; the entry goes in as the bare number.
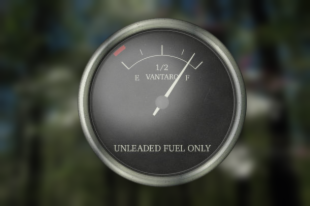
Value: 0.875
